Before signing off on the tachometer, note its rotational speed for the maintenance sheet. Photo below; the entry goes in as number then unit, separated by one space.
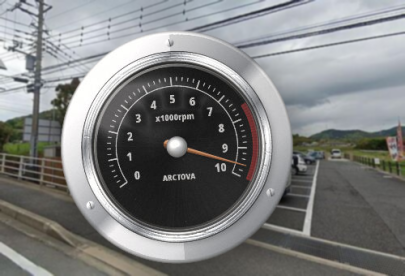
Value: 9600 rpm
